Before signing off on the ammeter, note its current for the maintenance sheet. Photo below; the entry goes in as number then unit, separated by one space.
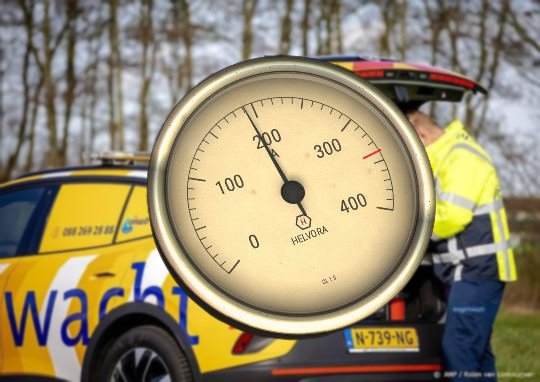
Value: 190 A
